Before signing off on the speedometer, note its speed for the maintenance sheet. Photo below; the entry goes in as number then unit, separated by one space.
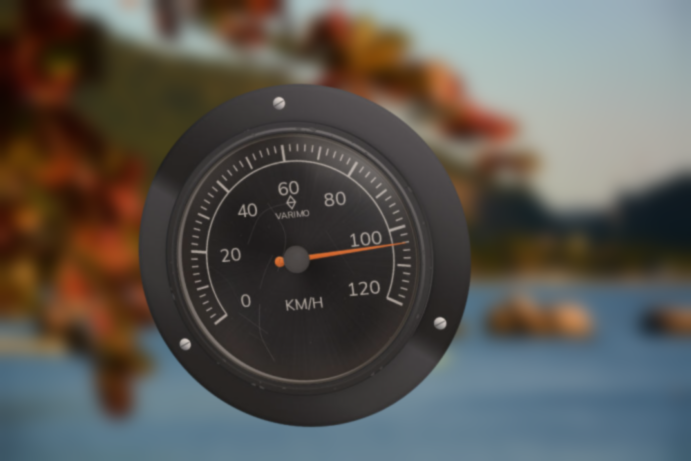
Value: 104 km/h
